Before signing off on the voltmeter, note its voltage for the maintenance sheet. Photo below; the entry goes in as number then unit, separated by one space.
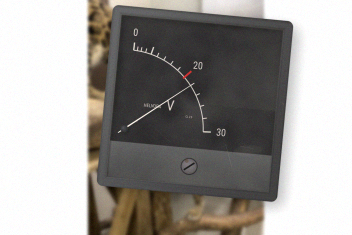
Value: 22 V
